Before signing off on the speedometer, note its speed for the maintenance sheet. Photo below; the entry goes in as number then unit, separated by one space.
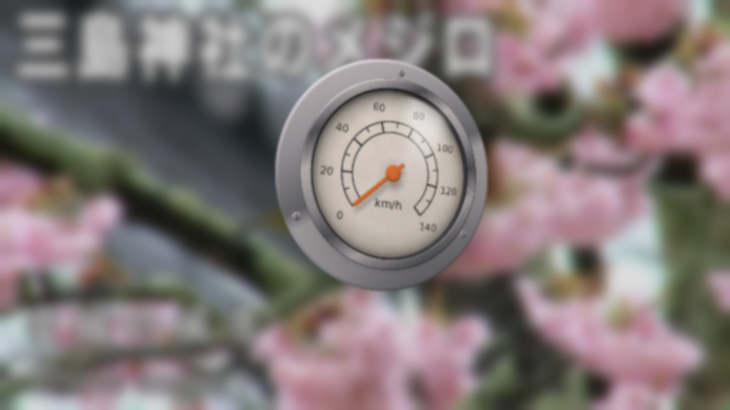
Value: 0 km/h
